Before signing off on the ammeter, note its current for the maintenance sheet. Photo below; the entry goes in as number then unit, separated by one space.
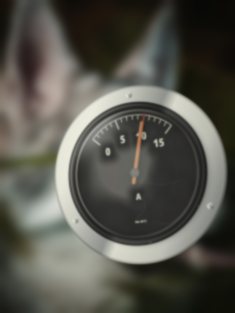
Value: 10 A
